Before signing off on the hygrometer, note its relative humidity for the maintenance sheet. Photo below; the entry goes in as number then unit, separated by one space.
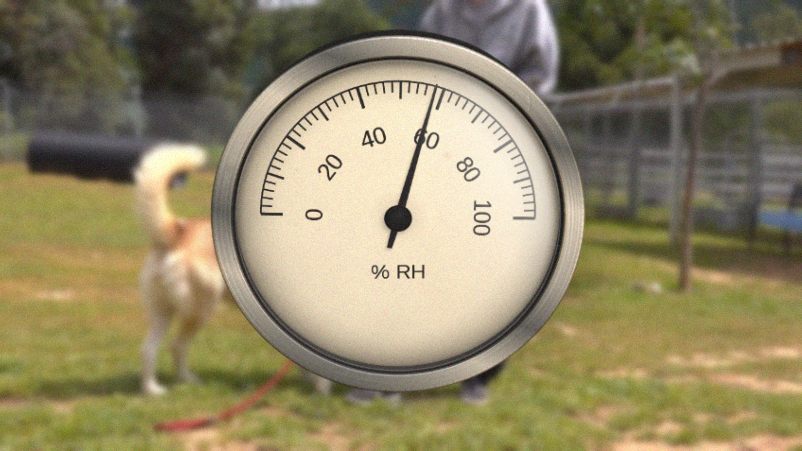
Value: 58 %
